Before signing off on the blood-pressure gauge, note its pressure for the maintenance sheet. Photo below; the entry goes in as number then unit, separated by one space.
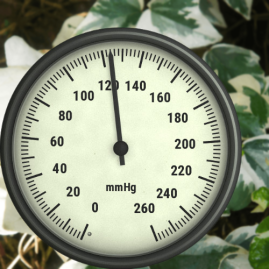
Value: 124 mmHg
